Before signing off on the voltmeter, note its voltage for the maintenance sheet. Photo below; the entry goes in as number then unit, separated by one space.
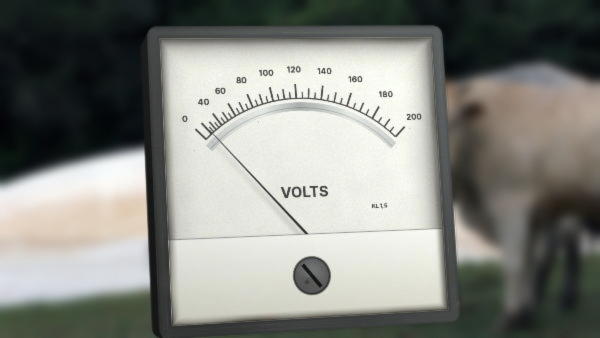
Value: 20 V
